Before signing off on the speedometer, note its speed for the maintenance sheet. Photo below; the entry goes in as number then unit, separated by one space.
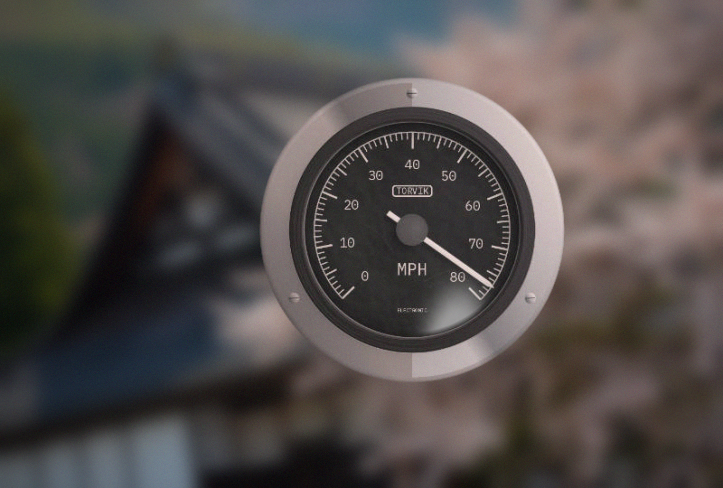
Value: 77 mph
